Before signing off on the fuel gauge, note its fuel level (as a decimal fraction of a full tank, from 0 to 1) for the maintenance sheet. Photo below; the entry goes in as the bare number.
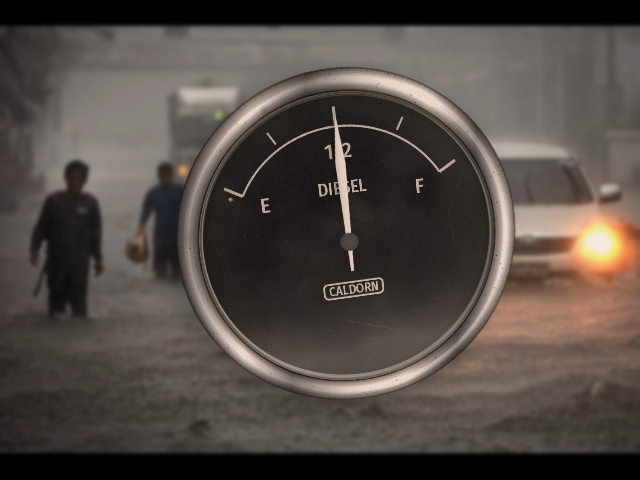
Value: 0.5
